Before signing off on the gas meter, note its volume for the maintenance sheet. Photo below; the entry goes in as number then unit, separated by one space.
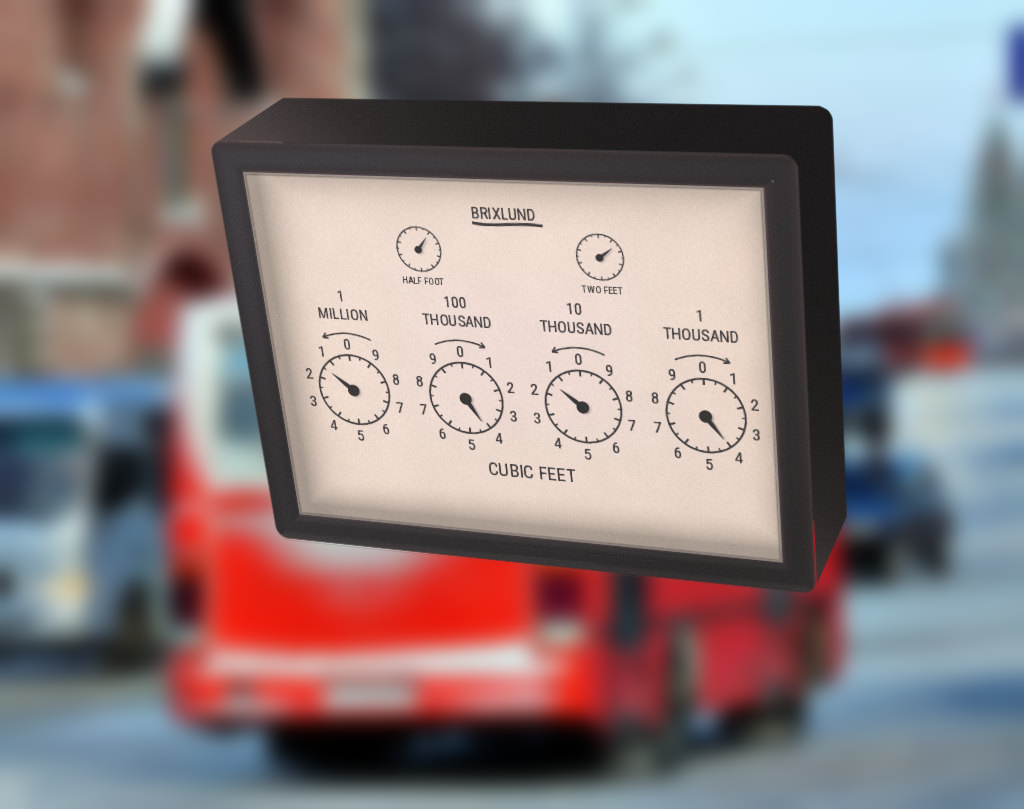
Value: 141400 ft³
